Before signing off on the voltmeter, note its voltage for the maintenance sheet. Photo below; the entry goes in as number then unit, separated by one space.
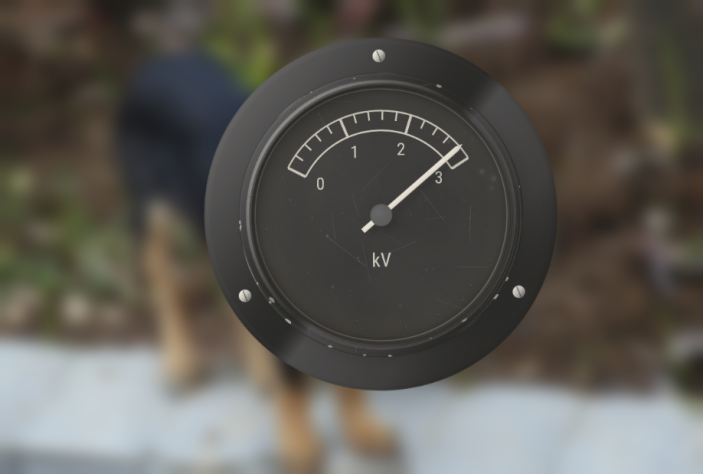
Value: 2.8 kV
